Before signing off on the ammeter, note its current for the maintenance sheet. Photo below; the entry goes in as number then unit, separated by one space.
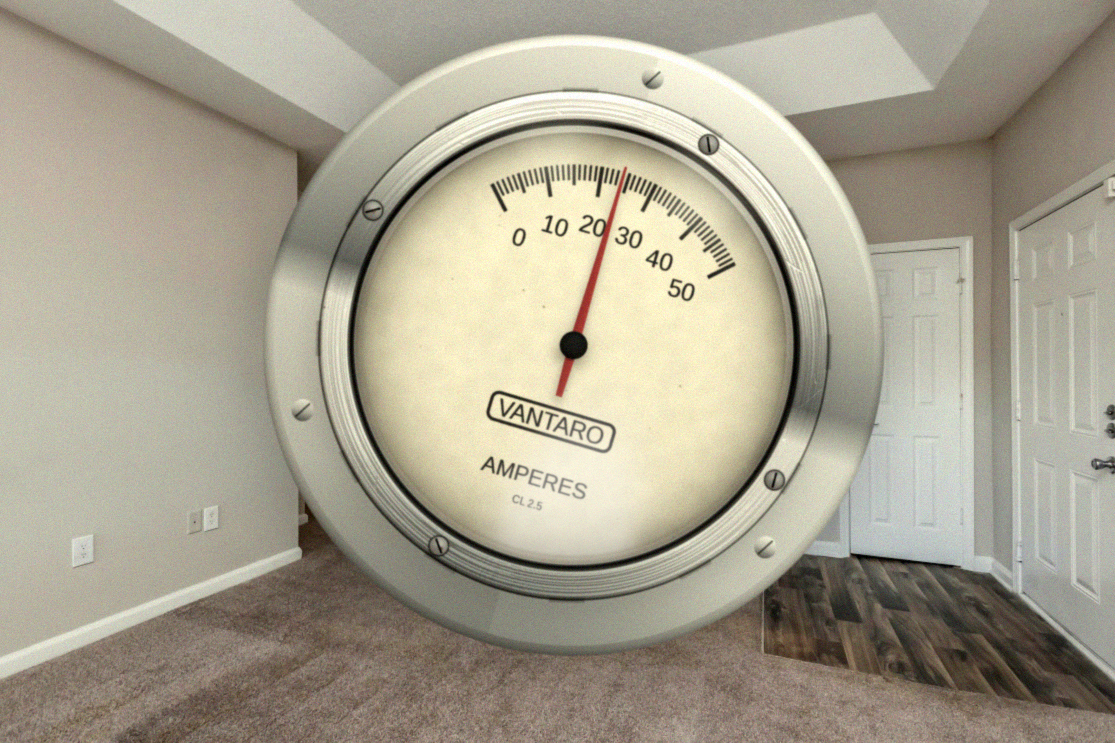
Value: 24 A
